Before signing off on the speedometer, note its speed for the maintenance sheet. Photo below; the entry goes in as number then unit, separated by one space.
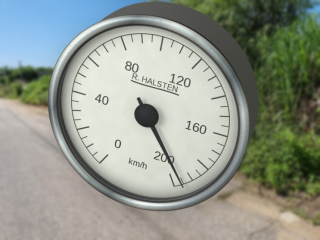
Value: 195 km/h
